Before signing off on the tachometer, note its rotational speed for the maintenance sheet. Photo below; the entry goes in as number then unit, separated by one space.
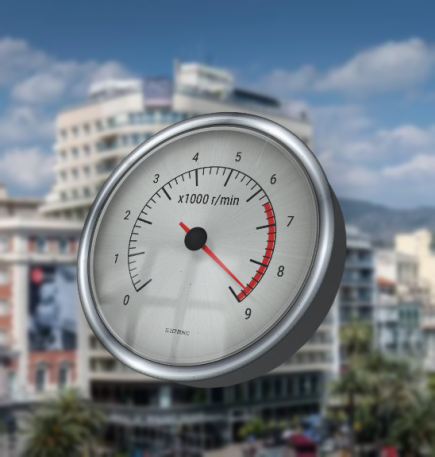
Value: 8700 rpm
